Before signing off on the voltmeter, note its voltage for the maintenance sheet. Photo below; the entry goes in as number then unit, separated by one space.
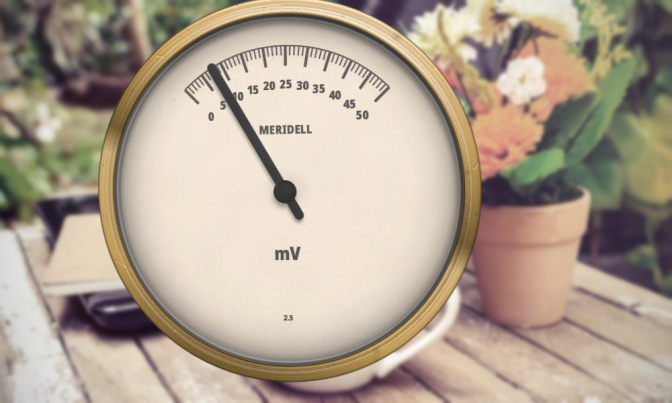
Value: 8 mV
